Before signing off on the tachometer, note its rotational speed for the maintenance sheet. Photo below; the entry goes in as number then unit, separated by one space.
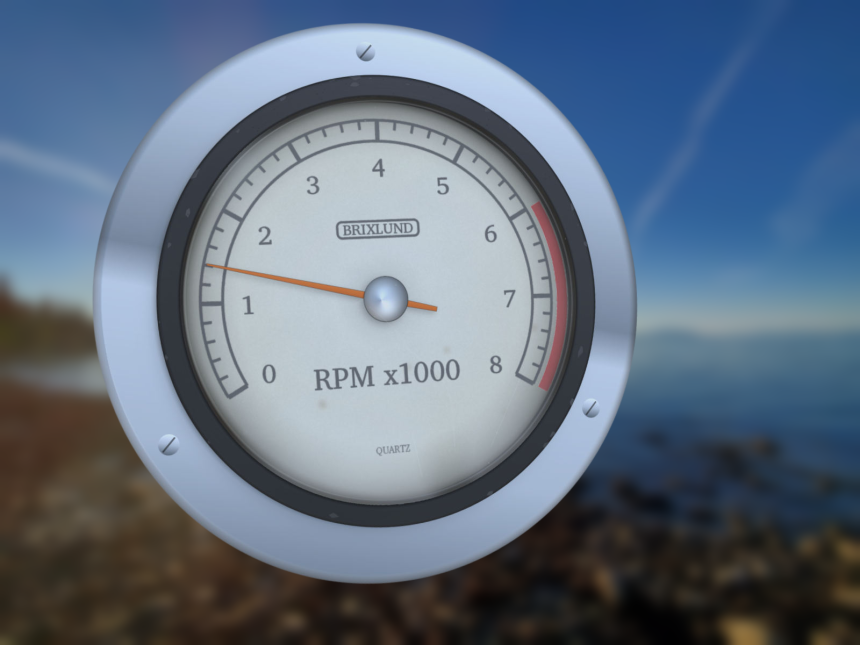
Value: 1400 rpm
